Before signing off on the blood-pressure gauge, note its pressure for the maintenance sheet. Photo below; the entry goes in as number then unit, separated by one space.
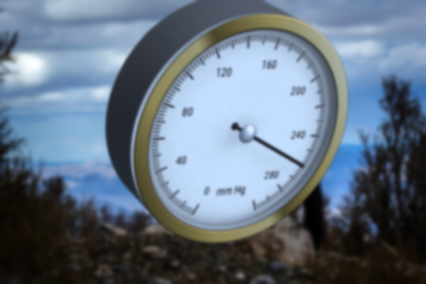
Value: 260 mmHg
